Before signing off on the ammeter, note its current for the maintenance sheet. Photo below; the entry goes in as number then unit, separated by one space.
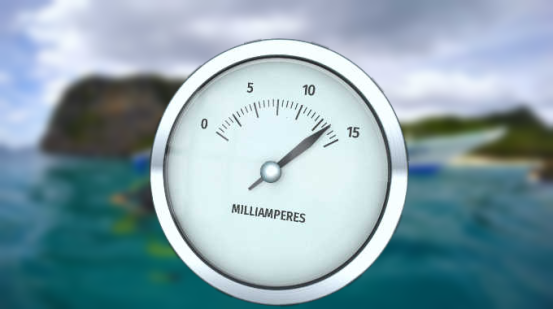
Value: 13.5 mA
